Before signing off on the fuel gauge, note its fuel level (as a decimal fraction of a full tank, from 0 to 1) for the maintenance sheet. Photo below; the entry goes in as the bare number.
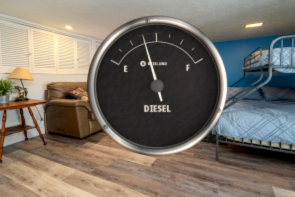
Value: 0.375
